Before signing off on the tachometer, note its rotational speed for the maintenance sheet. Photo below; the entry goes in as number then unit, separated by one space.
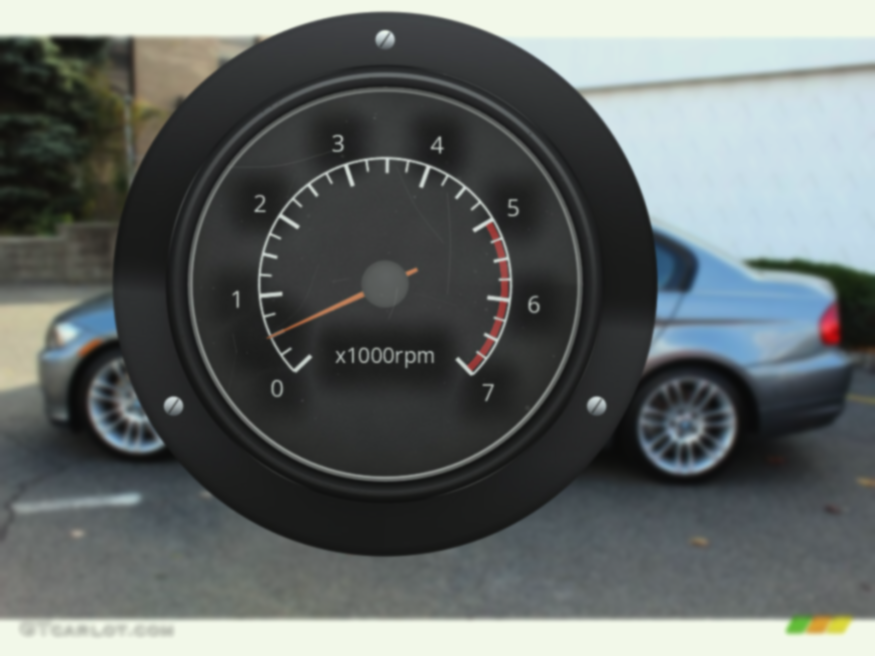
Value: 500 rpm
